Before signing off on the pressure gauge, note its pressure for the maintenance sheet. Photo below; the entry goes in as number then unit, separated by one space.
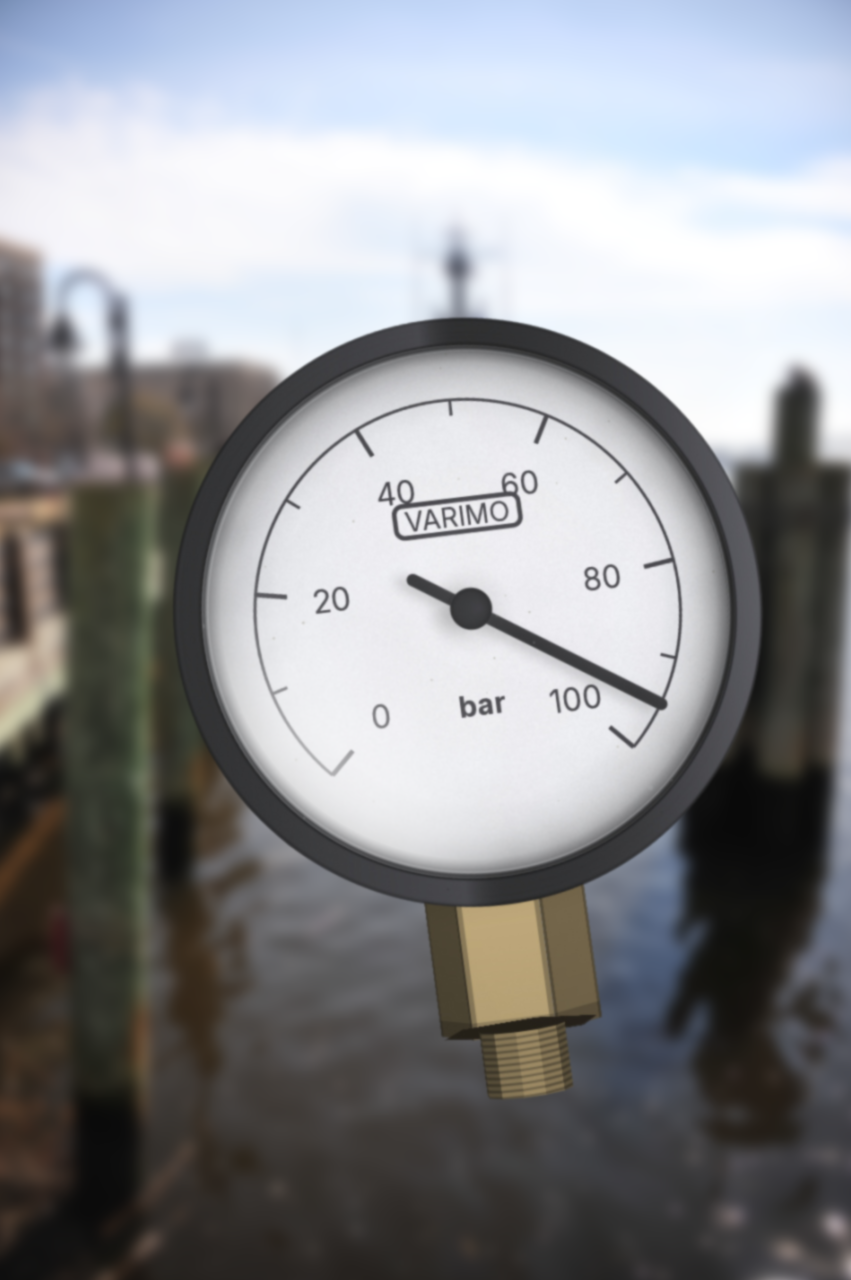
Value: 95 bar
